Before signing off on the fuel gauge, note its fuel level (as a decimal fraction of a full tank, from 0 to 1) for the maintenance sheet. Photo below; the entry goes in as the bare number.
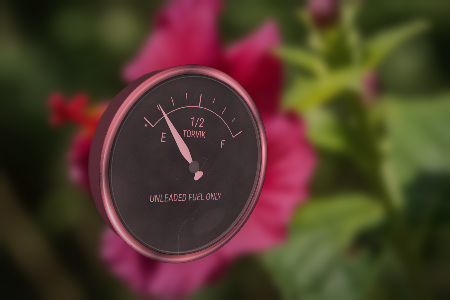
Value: 0.125
